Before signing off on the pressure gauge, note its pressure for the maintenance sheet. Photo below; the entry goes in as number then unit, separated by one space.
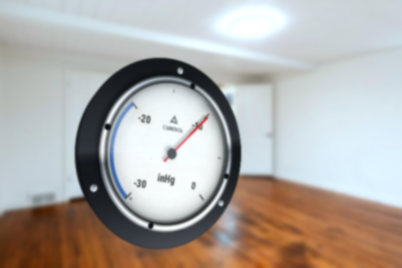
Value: -10 inHg
